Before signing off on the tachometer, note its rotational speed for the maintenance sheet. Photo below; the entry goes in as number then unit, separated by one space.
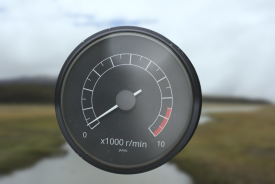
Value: 250 rpm
